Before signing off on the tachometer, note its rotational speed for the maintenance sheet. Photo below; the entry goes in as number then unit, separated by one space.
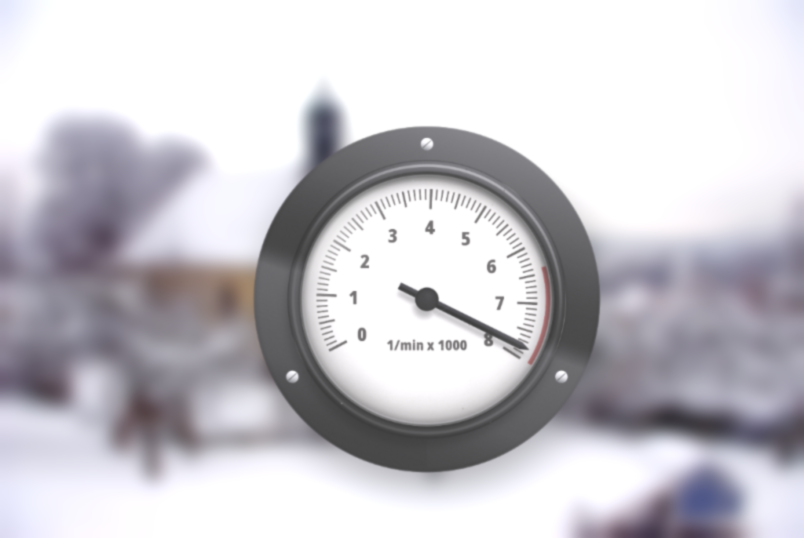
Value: 7800 rpm
